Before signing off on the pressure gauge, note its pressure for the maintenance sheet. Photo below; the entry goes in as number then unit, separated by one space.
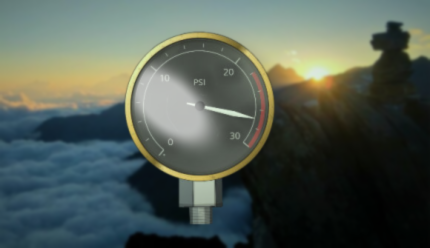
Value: 27 psi
